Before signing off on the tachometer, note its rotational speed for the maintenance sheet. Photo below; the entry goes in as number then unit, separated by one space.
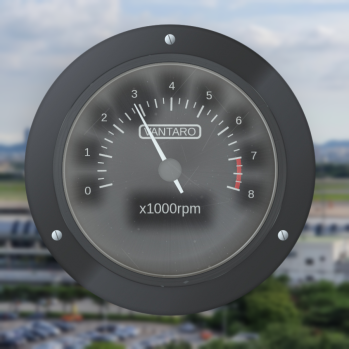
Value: 2875 rpm
